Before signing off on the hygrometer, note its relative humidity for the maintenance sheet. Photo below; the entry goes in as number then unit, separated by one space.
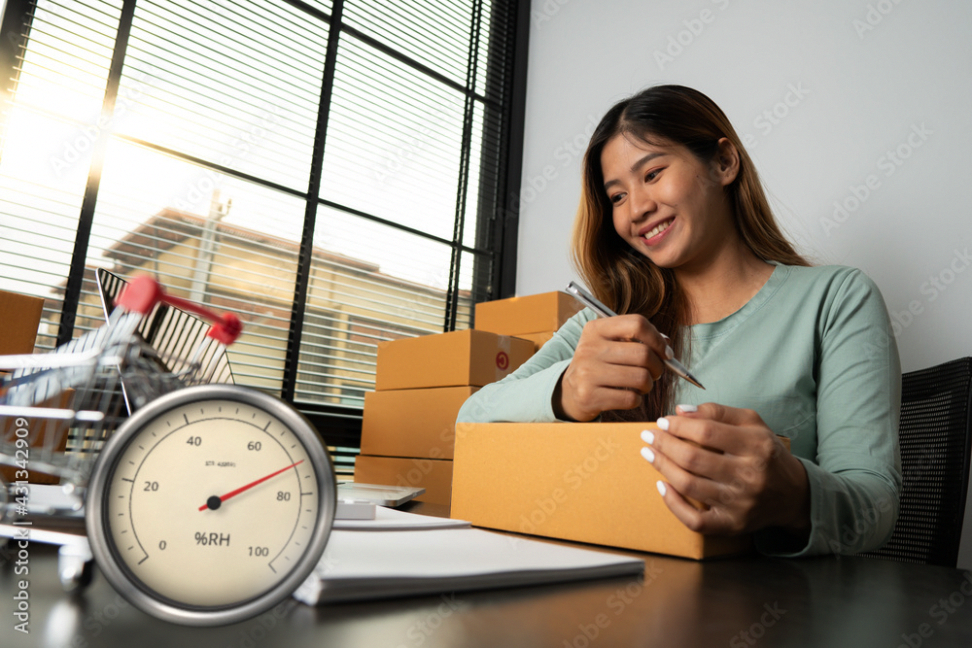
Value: 72 %
